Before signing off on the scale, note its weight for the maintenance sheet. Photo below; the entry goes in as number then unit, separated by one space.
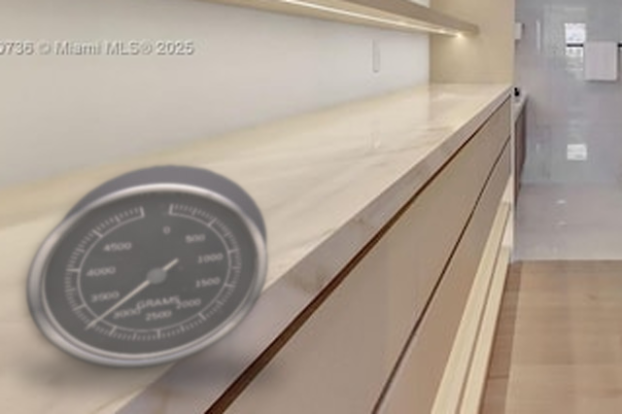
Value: 3250 g
